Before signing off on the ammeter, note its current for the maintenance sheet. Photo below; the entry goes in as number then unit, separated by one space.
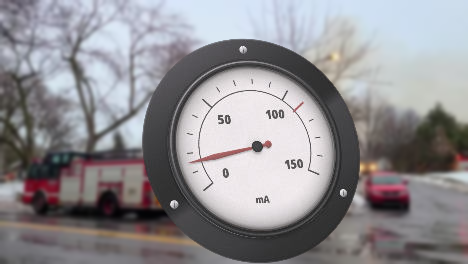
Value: 15 mA
